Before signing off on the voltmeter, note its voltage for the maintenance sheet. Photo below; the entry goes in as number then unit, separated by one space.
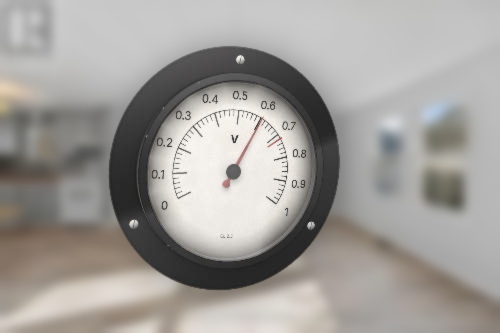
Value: 0.6 V
